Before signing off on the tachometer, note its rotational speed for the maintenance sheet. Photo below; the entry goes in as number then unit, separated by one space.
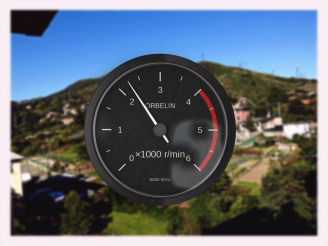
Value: 2250 rpm
